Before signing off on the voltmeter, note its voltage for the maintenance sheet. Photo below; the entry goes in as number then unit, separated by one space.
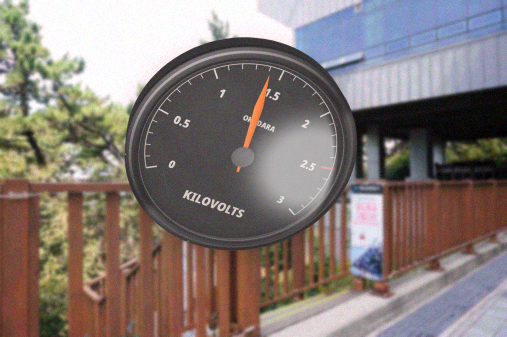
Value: 1.4 kV
